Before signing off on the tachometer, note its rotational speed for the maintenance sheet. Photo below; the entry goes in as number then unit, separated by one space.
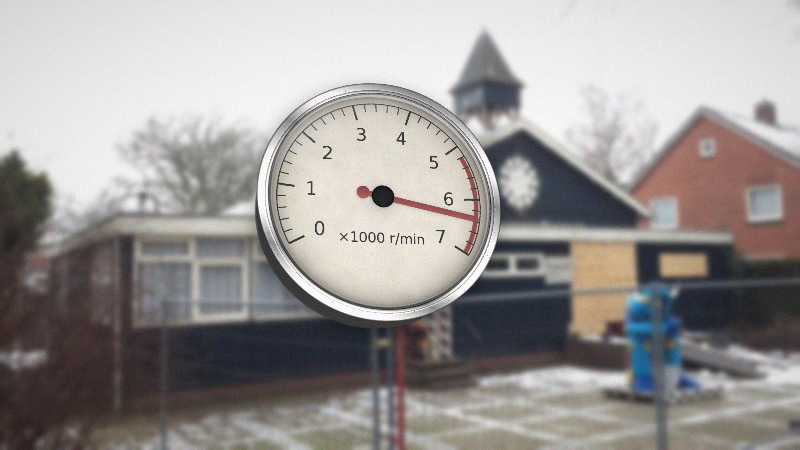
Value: 6400 rpm
